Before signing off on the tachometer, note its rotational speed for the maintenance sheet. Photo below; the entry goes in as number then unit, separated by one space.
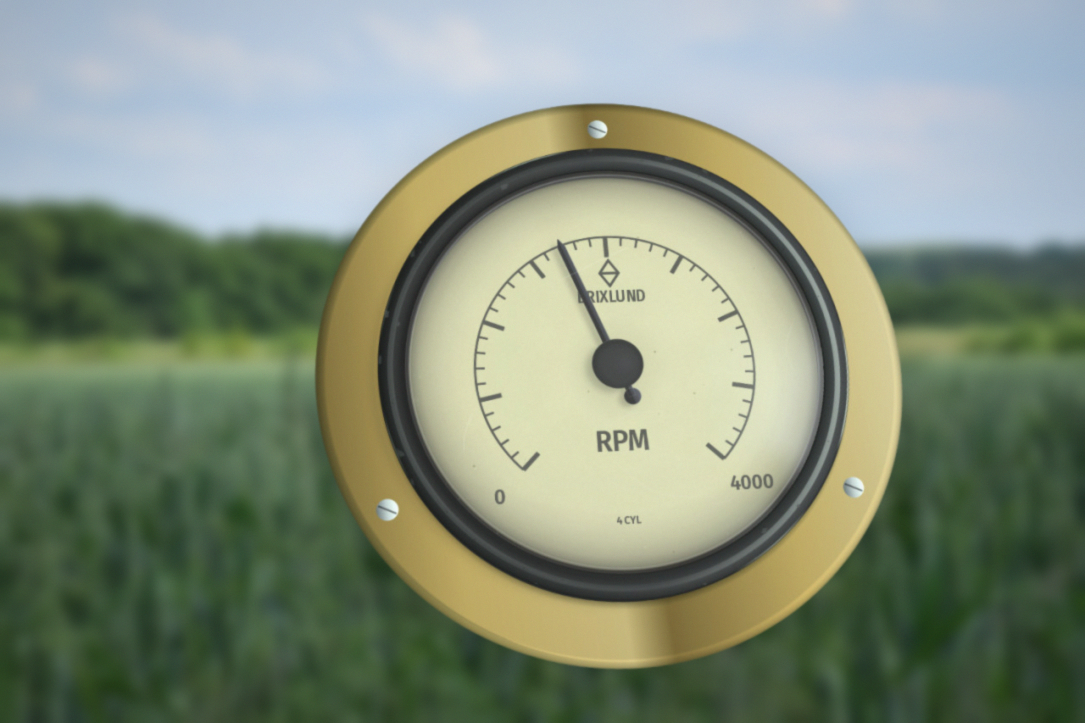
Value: 1700 rpm
